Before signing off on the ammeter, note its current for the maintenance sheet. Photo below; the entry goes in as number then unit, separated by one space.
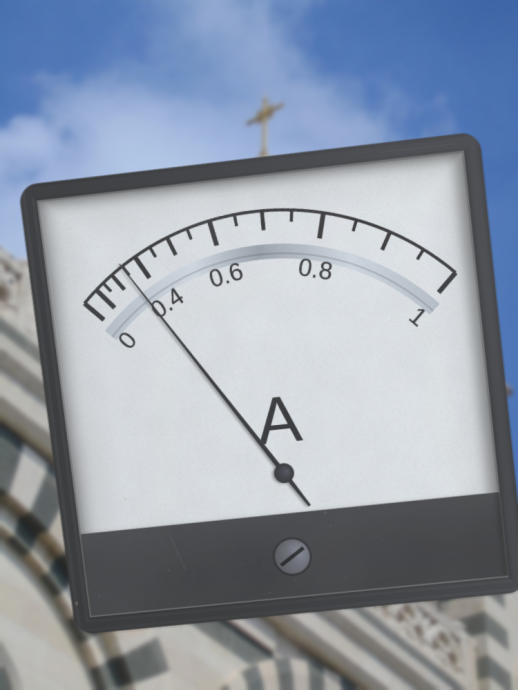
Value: 0.35 A
